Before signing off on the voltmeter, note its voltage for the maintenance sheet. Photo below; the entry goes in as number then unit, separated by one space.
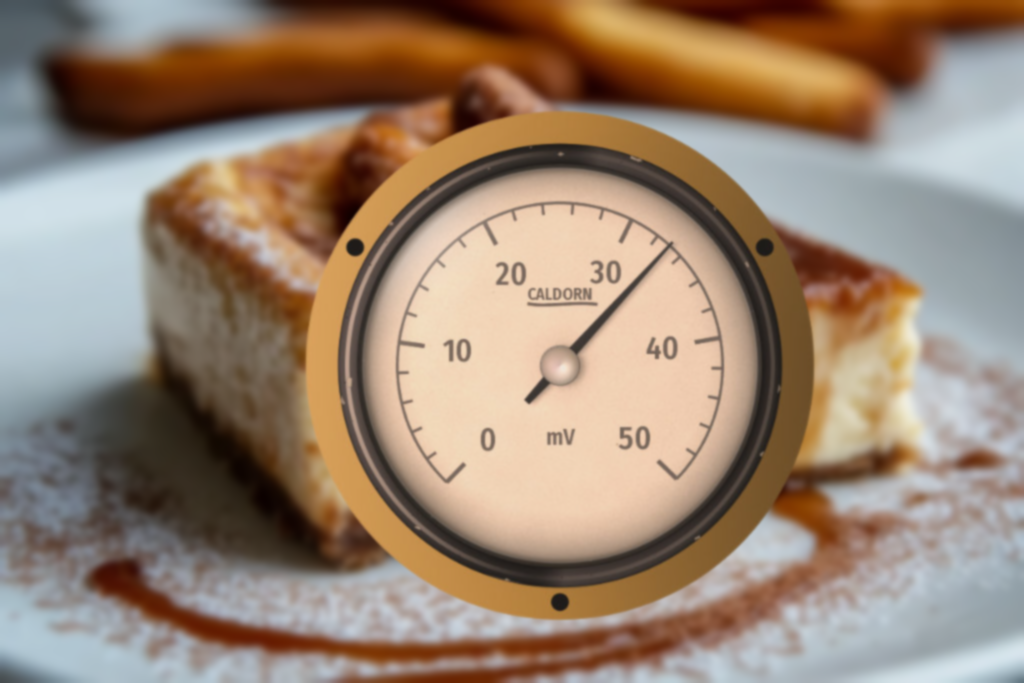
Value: 33 mV
